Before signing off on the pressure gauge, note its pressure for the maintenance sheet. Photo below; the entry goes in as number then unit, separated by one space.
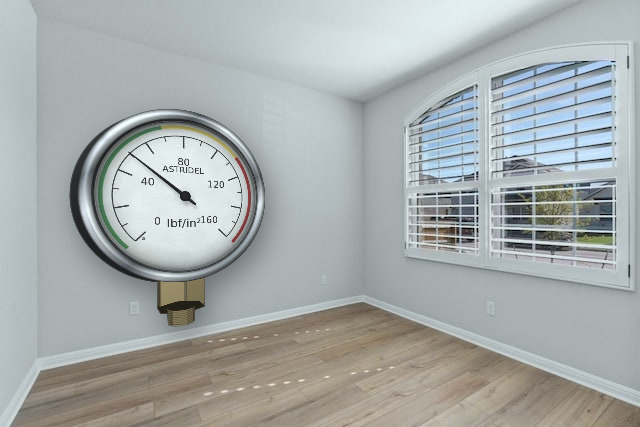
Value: 50 psi
